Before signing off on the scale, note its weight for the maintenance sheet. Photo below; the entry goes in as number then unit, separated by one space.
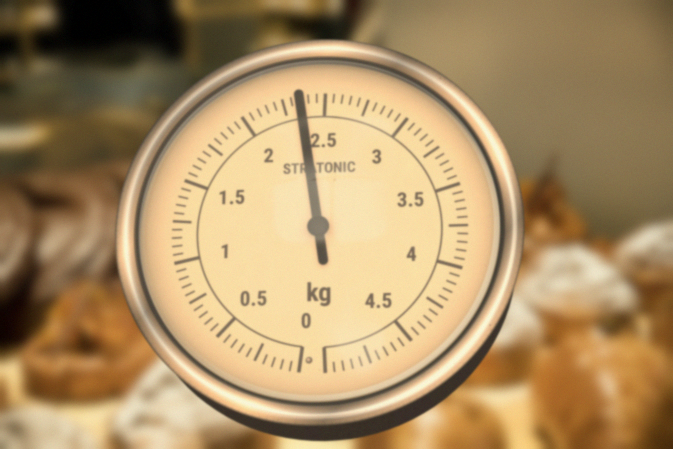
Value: 2.35 kg
